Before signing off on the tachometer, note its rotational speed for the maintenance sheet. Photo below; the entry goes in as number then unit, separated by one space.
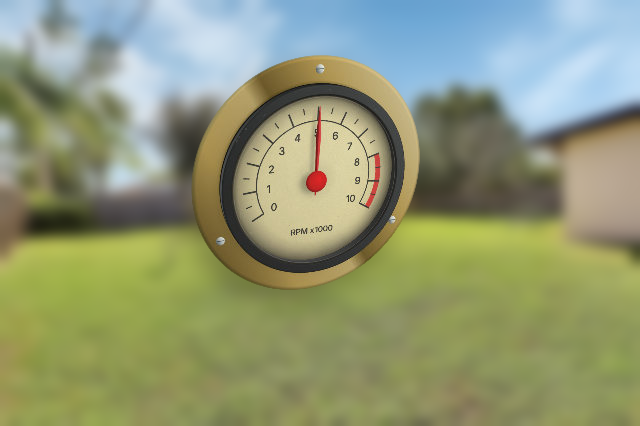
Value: 5000 rpm
